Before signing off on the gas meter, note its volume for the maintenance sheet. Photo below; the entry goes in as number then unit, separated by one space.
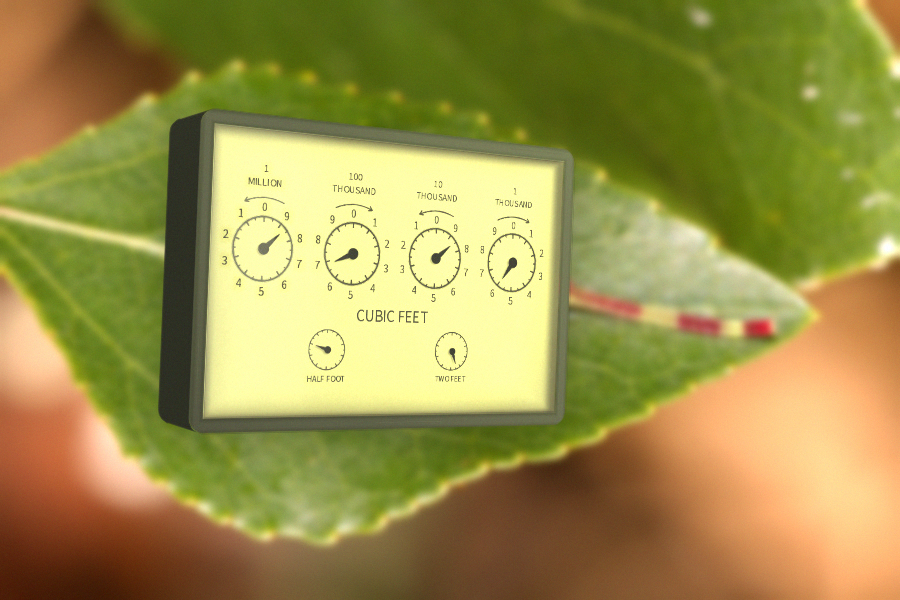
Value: 868600 ft³
